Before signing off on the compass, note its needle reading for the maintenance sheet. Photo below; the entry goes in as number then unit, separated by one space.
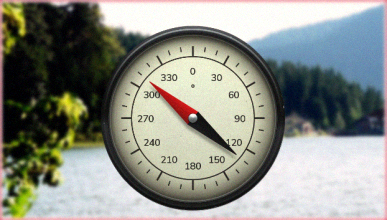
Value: 310 °
